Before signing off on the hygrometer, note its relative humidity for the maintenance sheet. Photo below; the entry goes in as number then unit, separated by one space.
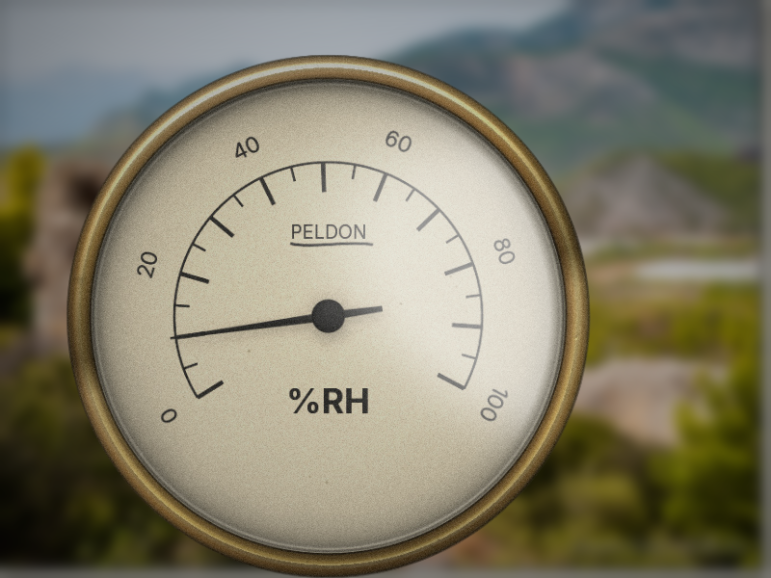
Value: 10 %
